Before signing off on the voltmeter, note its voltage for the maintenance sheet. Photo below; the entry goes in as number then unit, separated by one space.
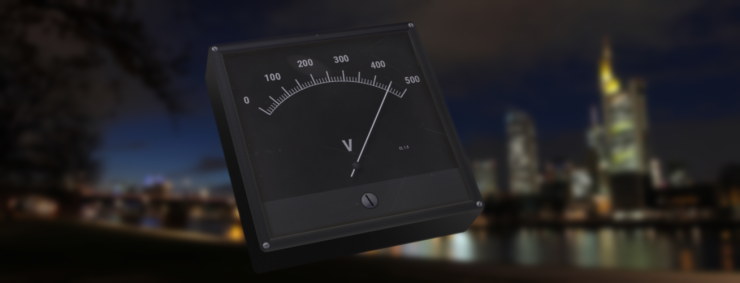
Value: 450 V
